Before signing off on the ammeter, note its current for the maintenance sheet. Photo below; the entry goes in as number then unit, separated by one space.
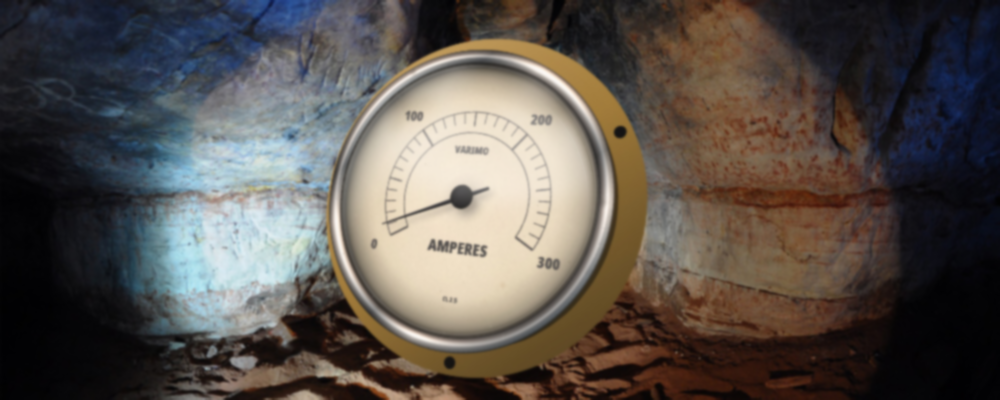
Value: 10 A
